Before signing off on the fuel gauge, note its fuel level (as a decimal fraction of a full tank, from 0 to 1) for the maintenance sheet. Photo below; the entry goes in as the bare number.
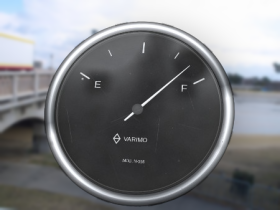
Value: 0.875
